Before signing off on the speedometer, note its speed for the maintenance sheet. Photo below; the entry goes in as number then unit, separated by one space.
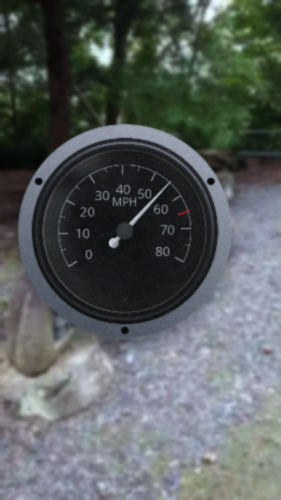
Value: 55 mph
